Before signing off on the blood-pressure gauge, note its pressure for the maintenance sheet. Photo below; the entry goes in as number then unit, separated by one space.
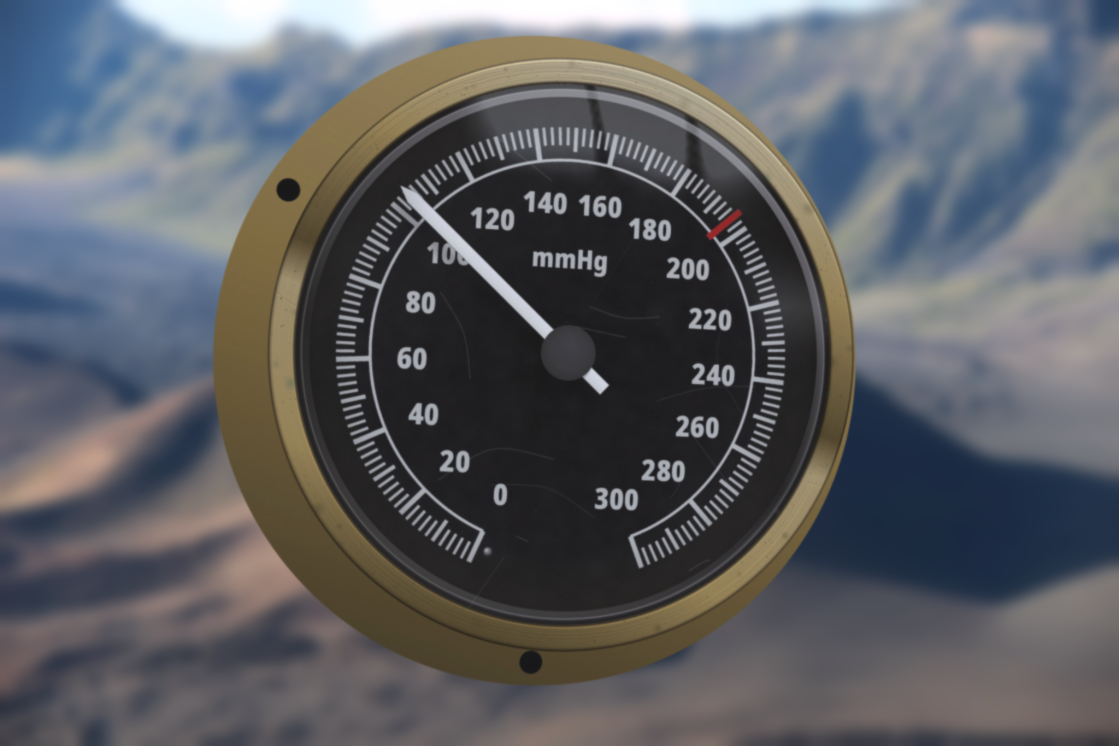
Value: 104 mmHg
